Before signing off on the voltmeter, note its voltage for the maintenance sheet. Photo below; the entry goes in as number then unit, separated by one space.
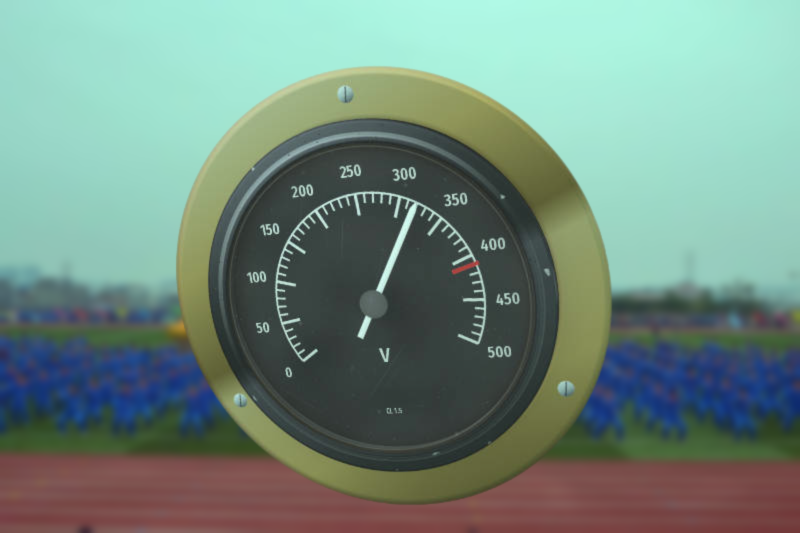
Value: 320 V
